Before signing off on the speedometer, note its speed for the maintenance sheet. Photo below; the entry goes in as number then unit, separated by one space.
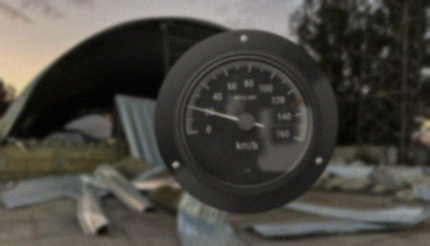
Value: 20 km/h
